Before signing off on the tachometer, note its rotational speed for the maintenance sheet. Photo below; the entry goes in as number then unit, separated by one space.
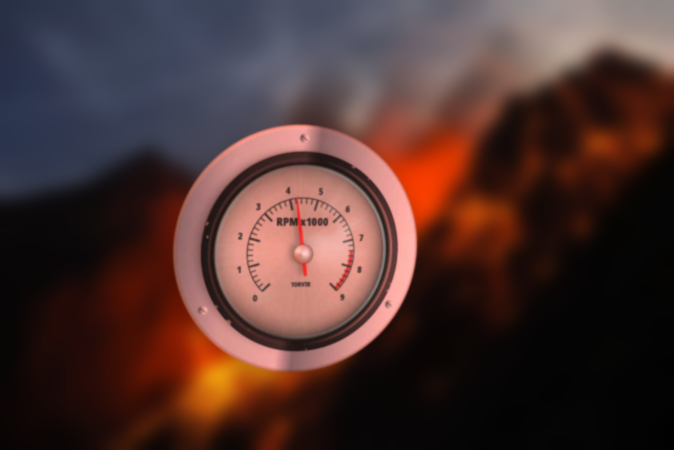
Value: 4200 rpm
